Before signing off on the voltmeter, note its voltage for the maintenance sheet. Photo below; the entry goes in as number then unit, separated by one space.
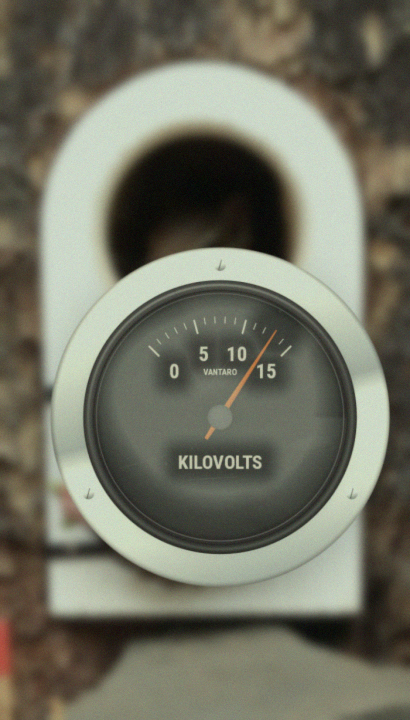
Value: 13 kV
